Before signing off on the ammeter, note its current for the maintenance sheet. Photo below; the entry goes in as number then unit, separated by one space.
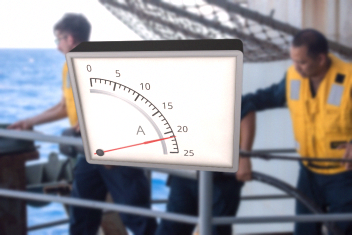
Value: 21 A
